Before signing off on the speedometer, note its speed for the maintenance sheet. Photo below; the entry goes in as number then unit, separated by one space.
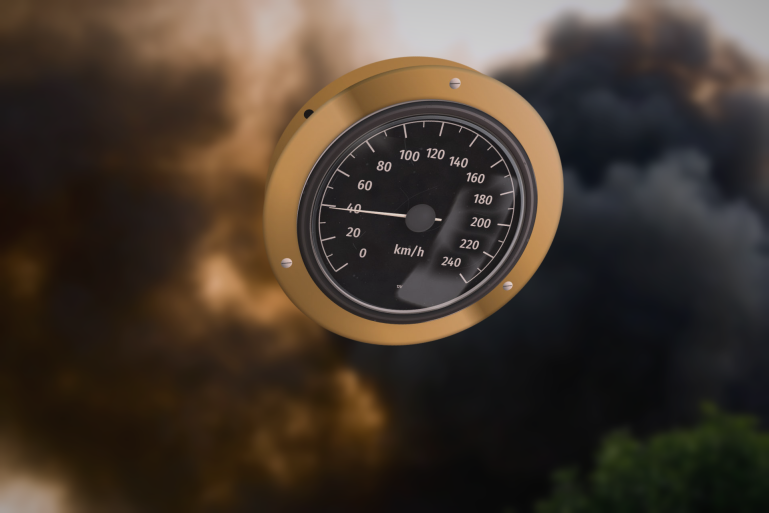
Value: 40 km/h
